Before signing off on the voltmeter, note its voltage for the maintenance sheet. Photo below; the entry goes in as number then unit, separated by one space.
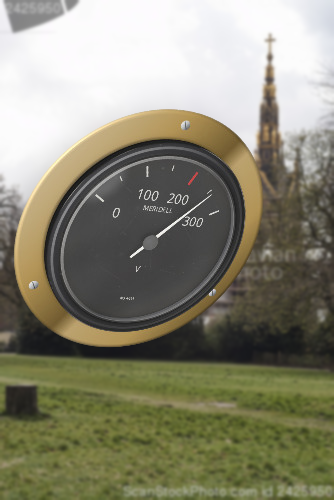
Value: 250 V
